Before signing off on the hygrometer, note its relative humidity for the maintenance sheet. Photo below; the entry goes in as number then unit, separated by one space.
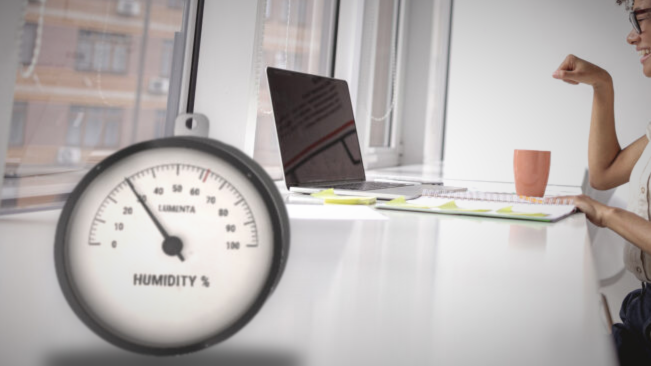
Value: 30 %
